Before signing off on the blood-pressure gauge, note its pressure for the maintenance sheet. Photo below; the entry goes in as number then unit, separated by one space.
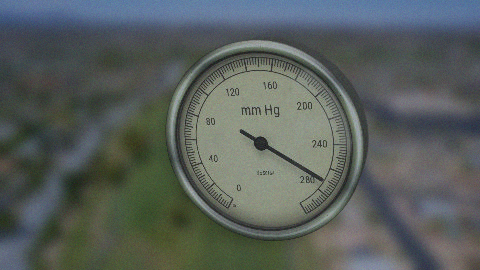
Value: 270 mmHg
